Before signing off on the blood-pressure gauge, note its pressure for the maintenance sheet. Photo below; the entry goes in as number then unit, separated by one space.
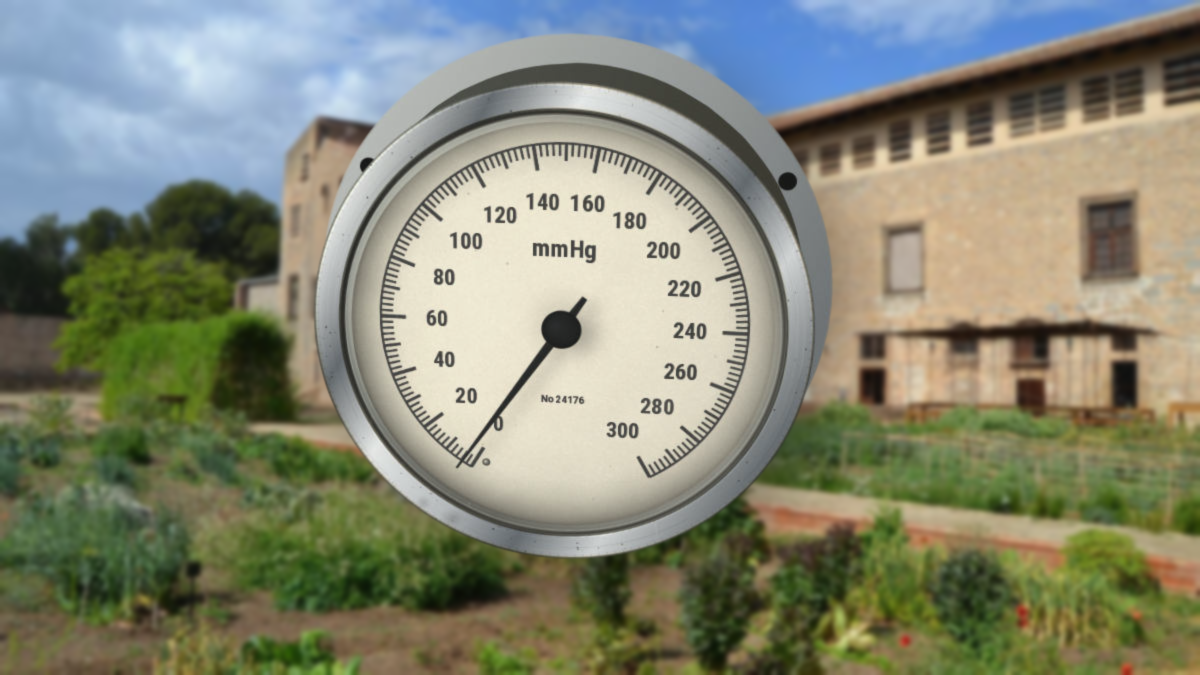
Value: 4 mmHg
